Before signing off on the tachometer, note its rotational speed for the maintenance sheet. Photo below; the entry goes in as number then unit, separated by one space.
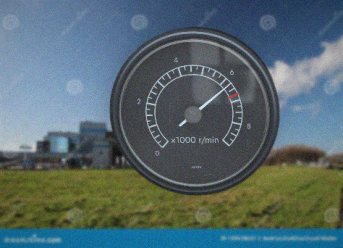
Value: 6250 rpm
